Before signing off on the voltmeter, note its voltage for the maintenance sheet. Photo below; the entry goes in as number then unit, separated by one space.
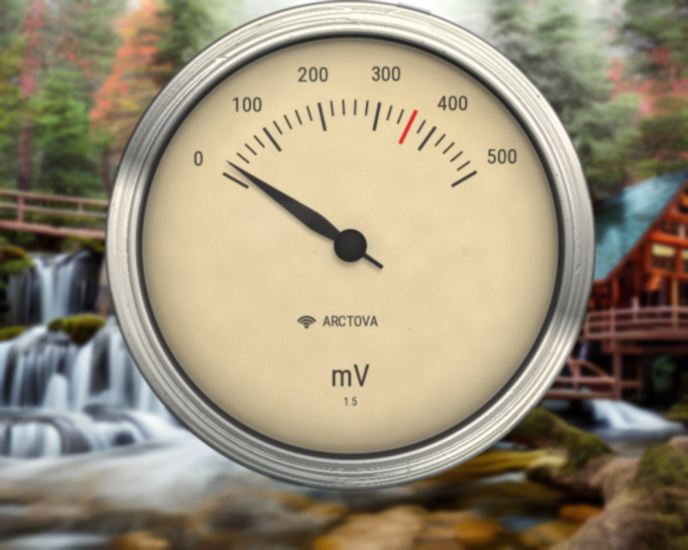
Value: 20 mV
